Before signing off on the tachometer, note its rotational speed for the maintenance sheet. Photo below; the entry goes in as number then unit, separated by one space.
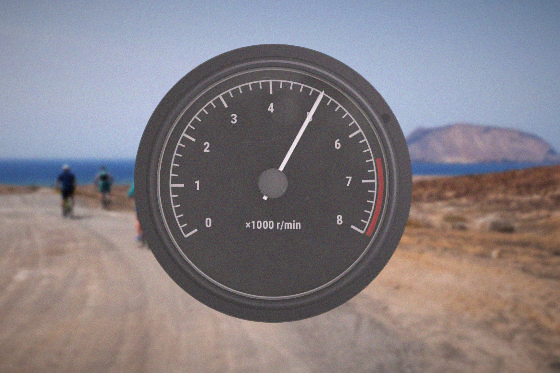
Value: 5000 rpm
